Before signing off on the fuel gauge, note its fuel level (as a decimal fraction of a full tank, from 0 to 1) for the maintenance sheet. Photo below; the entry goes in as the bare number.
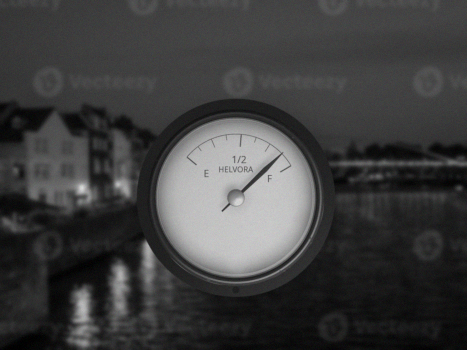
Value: 0.875
